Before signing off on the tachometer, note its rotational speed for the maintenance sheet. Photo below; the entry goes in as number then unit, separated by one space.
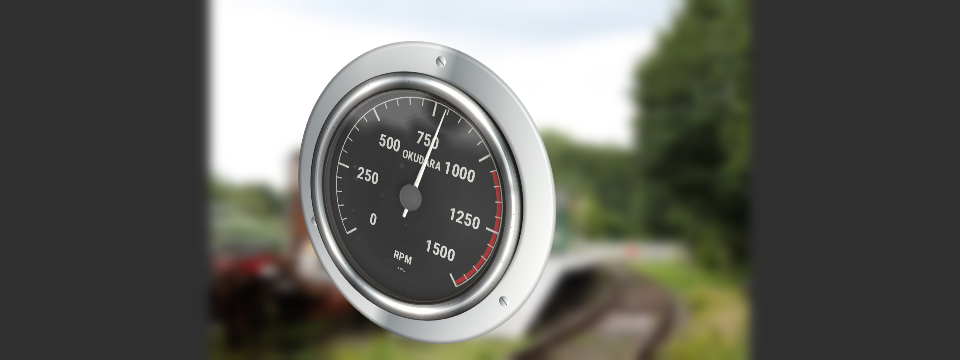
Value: 800 rpm
